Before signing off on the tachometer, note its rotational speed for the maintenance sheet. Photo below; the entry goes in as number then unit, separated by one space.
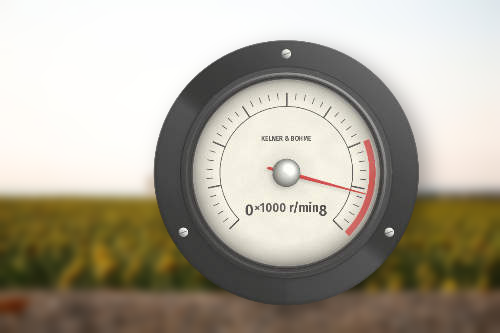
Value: 7100 rpm
